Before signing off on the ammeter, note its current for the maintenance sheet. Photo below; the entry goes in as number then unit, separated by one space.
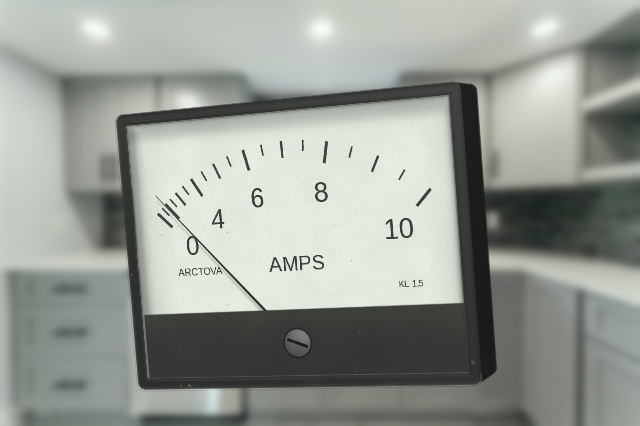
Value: 2 A
